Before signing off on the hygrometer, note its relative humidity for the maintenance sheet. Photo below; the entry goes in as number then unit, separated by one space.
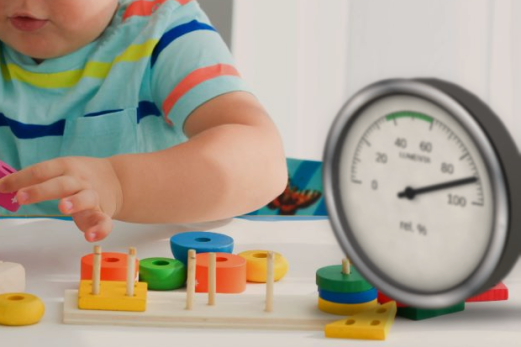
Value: 90 %
